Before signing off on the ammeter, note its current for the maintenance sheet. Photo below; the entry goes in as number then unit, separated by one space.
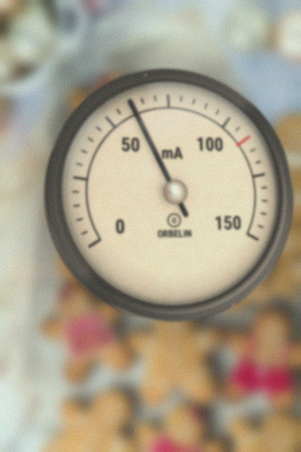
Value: 60 mA
